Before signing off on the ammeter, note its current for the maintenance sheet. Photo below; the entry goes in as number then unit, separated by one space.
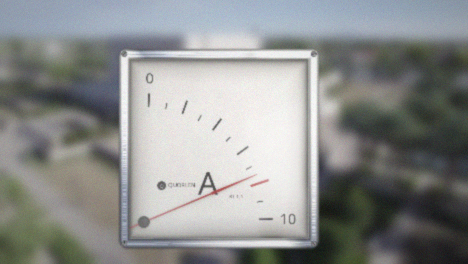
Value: 7.5 A
